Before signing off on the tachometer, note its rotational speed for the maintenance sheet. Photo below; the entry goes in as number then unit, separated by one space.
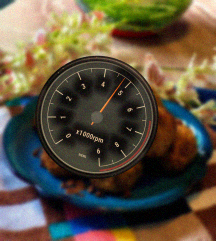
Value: 4750 rpm
